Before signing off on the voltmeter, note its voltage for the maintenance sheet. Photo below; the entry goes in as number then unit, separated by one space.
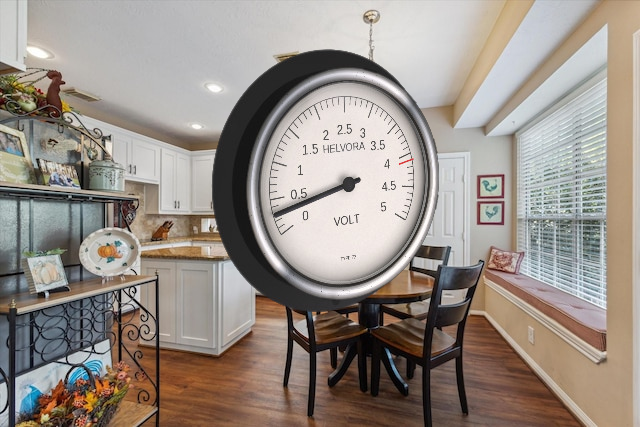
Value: 0.3 V
